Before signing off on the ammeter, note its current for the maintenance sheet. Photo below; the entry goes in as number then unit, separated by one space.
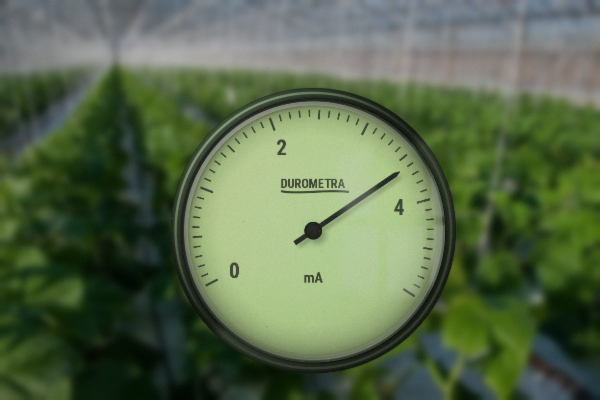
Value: 3.6 mA
